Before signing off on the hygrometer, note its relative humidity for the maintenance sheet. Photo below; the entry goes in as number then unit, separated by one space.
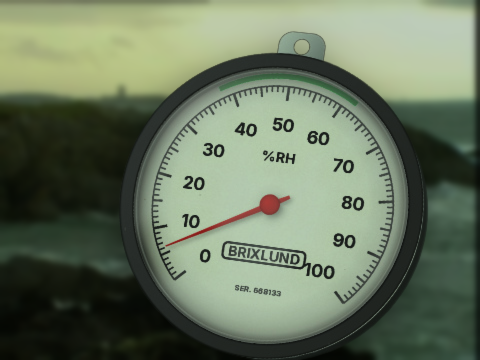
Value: 6 %
